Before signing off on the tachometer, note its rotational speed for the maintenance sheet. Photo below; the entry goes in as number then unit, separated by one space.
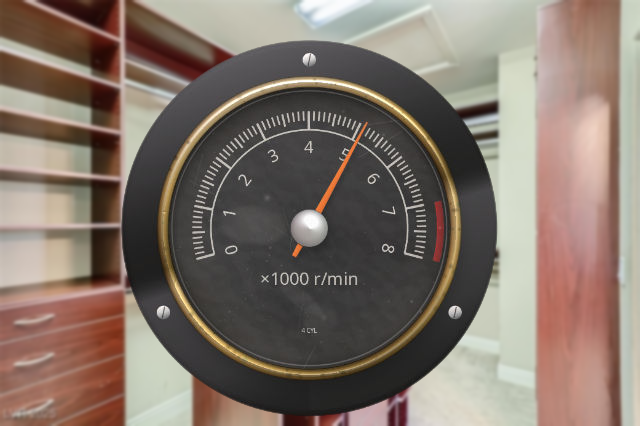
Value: 5100 rpm
